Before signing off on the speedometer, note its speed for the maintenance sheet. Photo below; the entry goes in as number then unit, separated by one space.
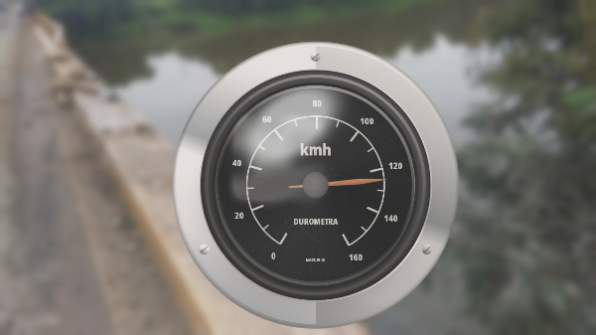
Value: 125 km/h
